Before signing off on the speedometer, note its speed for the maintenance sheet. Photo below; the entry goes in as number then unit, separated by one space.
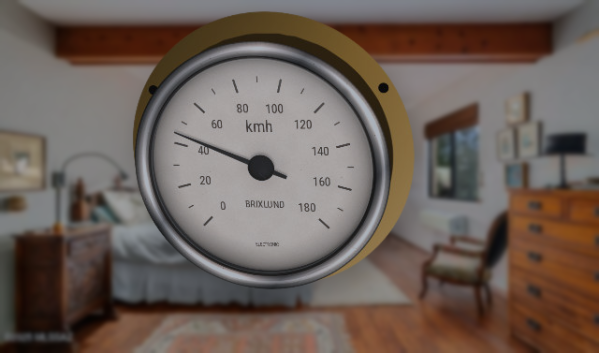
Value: 45 km/h
